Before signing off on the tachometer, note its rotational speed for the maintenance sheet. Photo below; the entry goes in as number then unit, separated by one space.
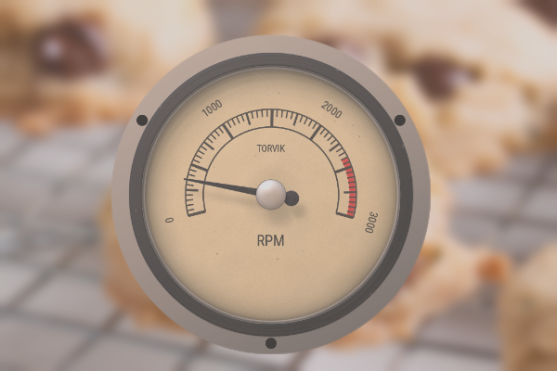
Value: 350 rpm
